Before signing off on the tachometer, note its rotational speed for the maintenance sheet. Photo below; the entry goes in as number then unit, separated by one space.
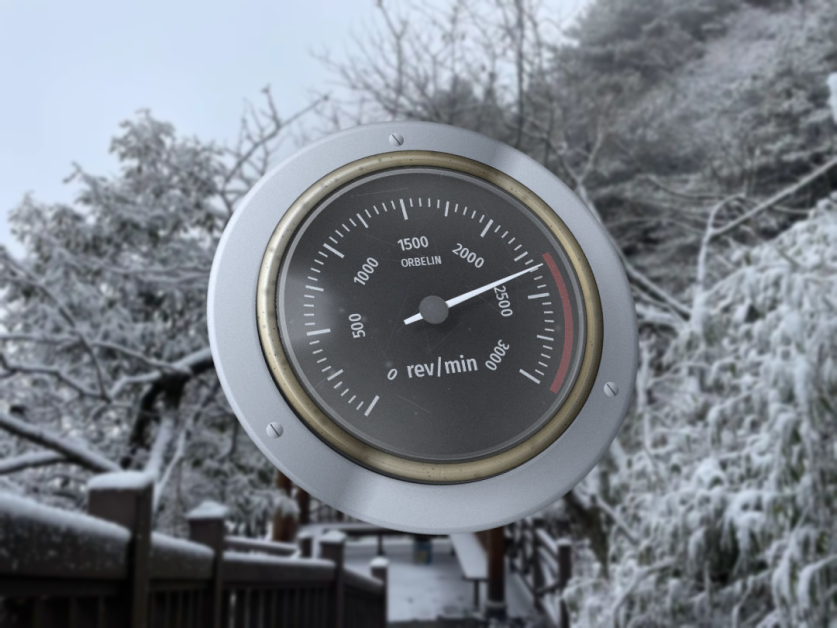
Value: 2350 rpm
